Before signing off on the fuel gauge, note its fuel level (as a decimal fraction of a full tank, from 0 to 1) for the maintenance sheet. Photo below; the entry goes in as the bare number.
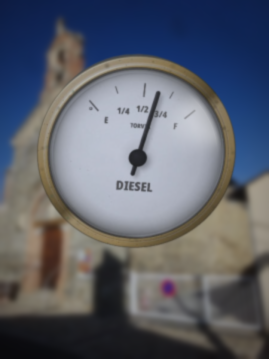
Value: 0.625
